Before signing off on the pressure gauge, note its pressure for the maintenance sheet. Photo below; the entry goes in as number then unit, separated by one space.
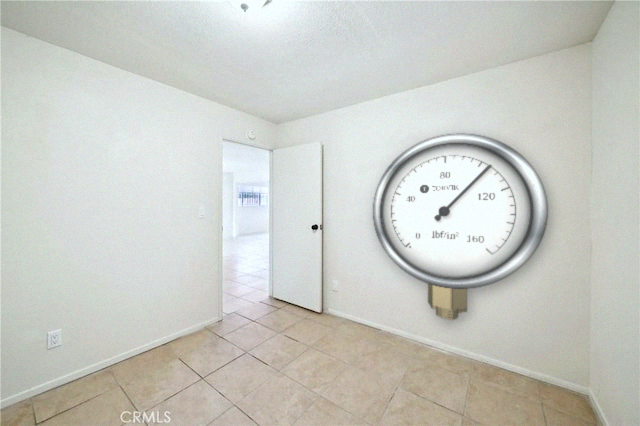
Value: 105 psi
